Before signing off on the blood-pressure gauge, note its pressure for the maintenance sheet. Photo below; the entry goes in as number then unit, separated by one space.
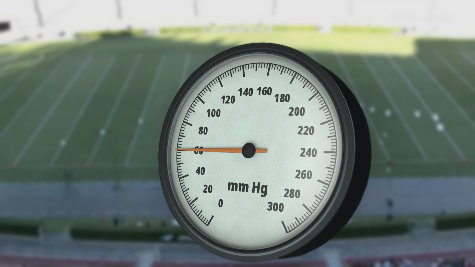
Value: 60 mmHg
